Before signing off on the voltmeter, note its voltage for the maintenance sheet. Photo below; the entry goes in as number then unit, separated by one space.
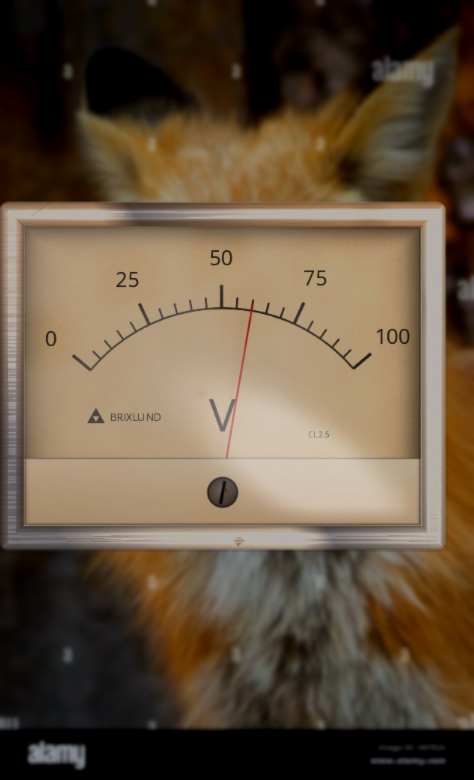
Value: 60 V
